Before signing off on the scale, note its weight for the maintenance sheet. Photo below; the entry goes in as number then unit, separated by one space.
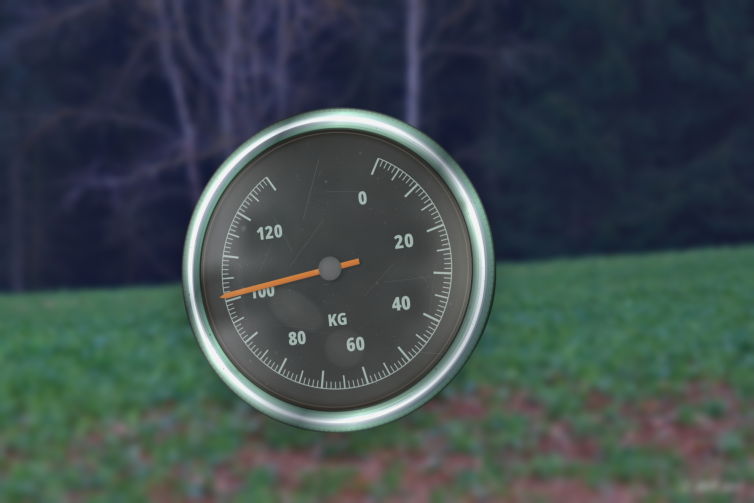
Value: 101 kg
